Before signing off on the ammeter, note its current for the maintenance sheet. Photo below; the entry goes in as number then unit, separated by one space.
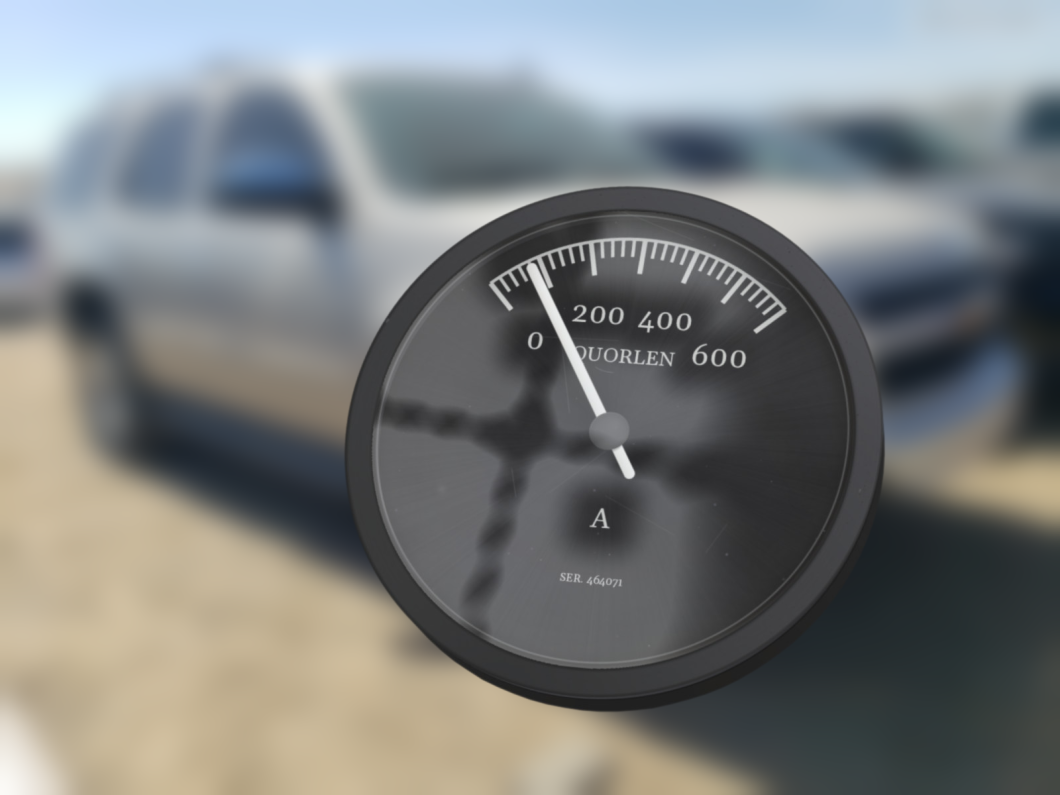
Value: 80 A
